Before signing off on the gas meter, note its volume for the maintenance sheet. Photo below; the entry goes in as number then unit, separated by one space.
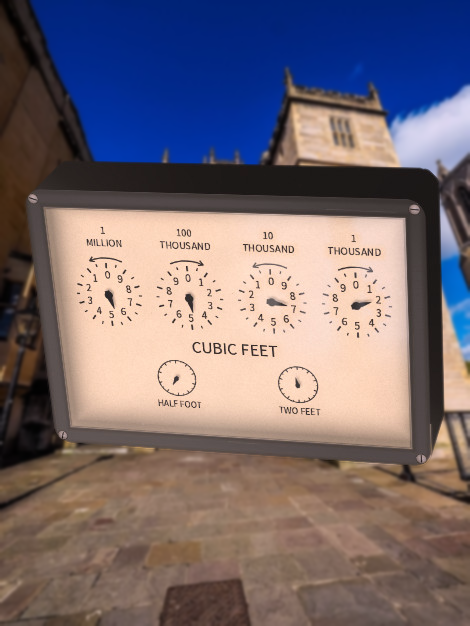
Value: 547200 ft³
